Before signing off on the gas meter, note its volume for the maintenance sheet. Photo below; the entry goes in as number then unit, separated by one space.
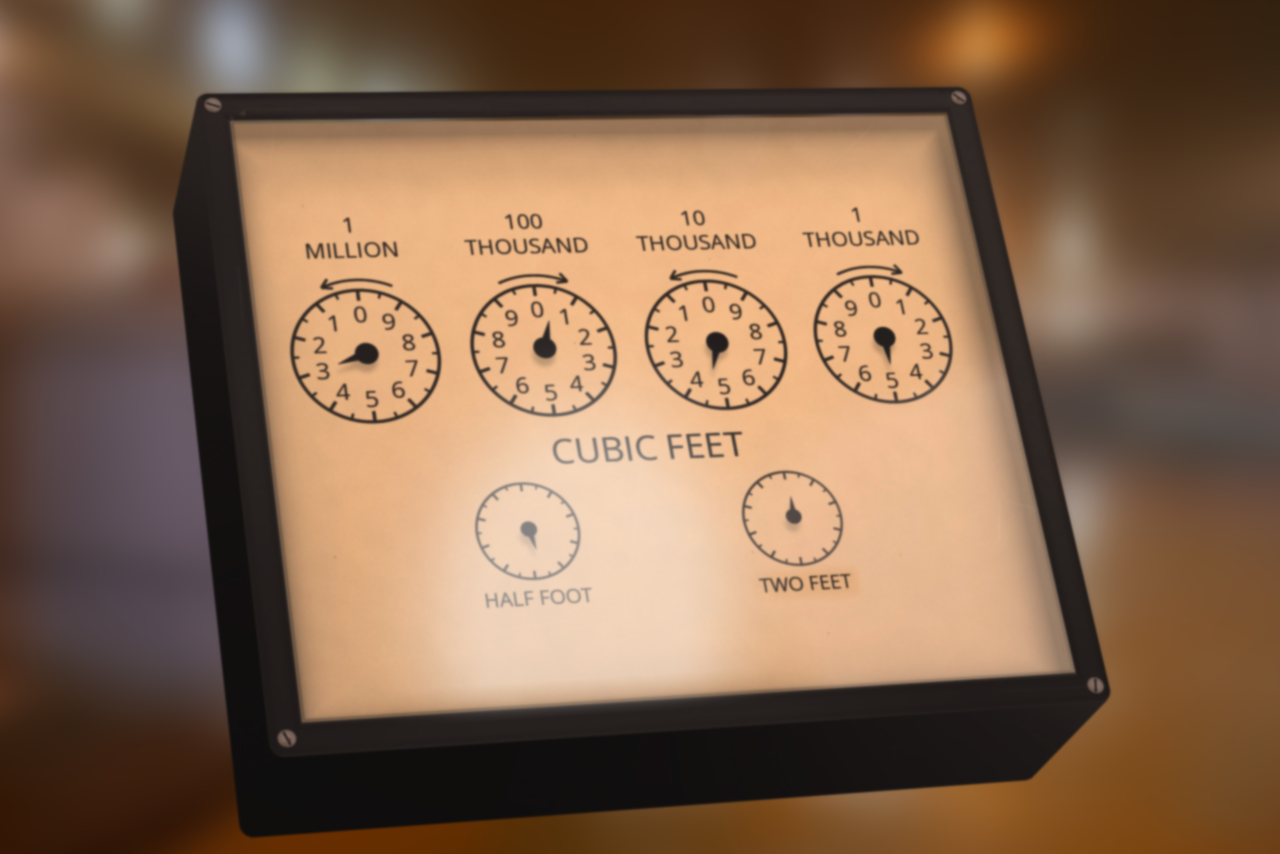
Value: 304500 ft³
